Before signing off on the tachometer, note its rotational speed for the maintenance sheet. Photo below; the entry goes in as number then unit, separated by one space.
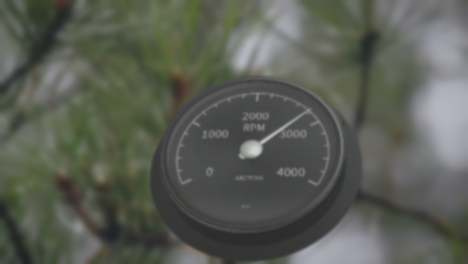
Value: 2800 rpm
